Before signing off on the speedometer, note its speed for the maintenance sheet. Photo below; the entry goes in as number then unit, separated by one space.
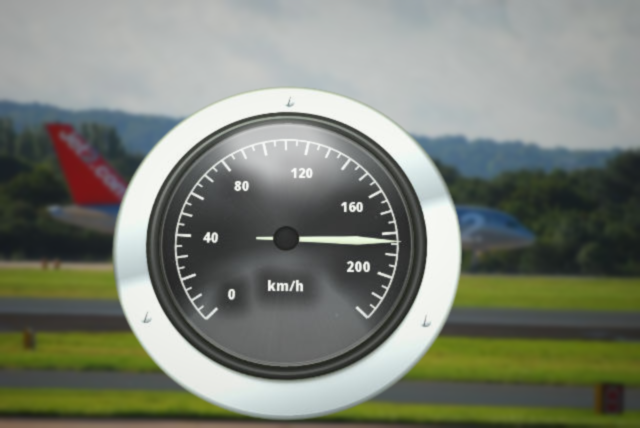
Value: 185 km/h
